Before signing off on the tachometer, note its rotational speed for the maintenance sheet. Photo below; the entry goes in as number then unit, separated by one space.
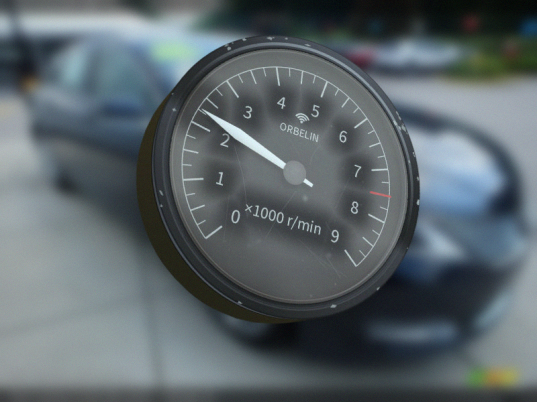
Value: 2250 rpm
